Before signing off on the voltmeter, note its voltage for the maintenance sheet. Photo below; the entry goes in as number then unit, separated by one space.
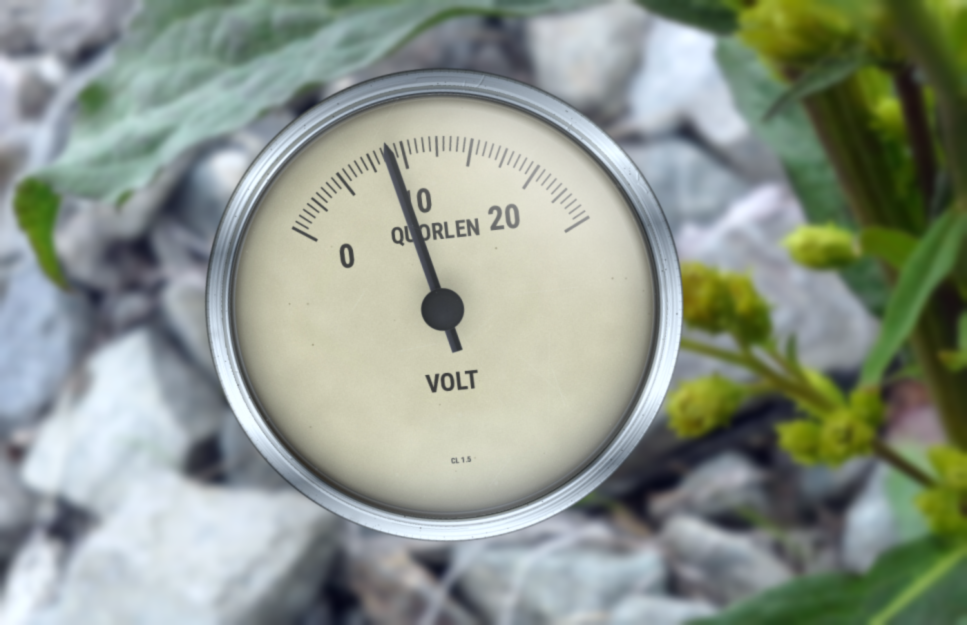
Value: 9 V
